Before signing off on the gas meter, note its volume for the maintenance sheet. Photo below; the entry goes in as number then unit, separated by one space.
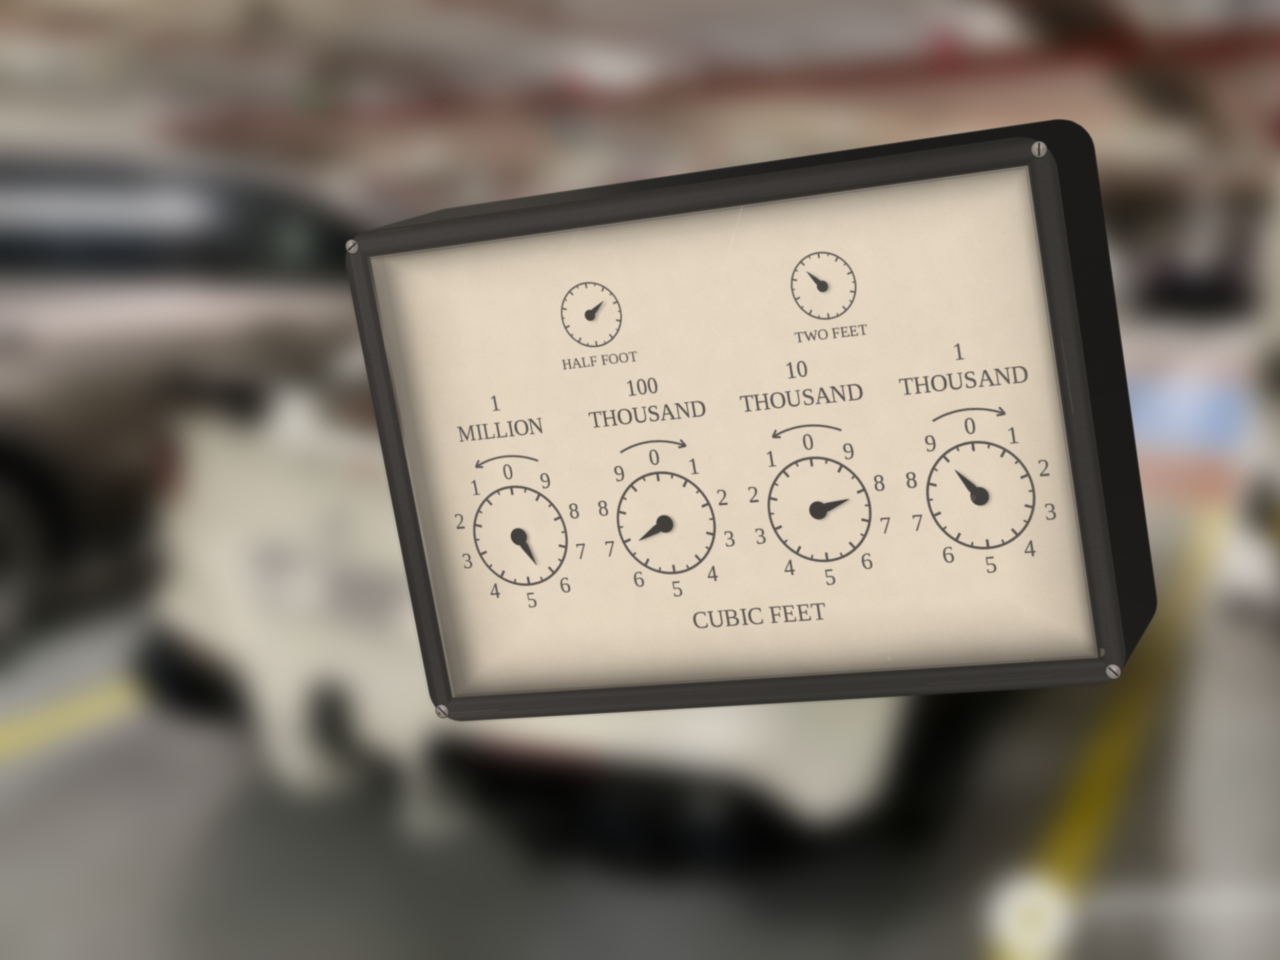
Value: 567900 ft³
